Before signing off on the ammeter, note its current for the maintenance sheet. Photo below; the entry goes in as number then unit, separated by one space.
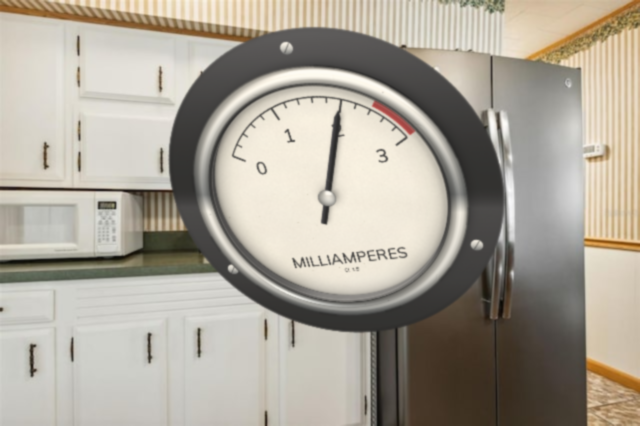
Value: 2 mA
